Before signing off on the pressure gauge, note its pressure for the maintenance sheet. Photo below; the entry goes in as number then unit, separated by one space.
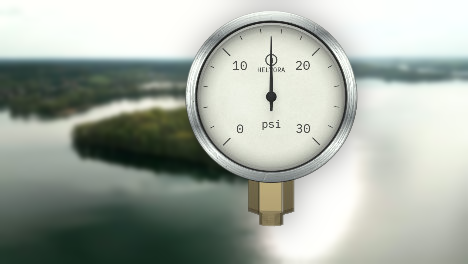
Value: 15 psi
